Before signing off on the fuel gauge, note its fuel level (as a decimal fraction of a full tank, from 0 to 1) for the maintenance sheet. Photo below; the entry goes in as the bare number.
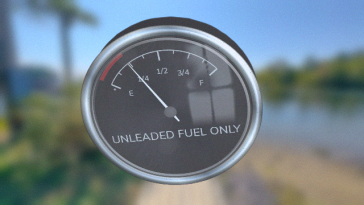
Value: 0.25
